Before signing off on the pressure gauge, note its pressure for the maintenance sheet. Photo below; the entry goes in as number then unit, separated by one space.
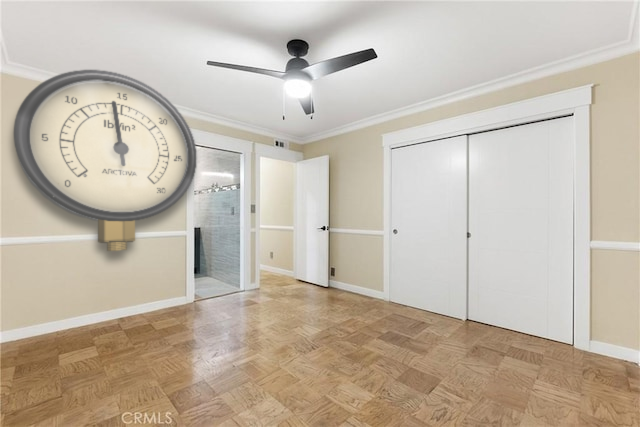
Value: 14 psi
